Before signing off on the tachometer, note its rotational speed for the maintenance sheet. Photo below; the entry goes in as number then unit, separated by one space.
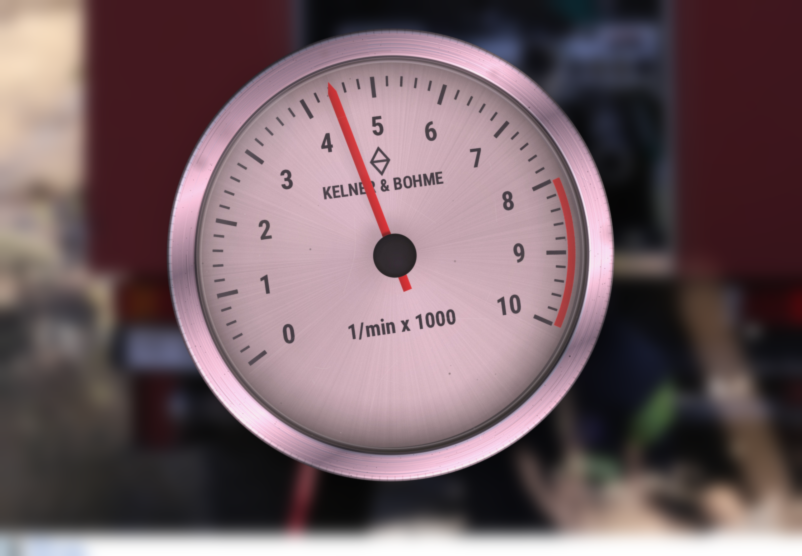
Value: 4400 rpm
